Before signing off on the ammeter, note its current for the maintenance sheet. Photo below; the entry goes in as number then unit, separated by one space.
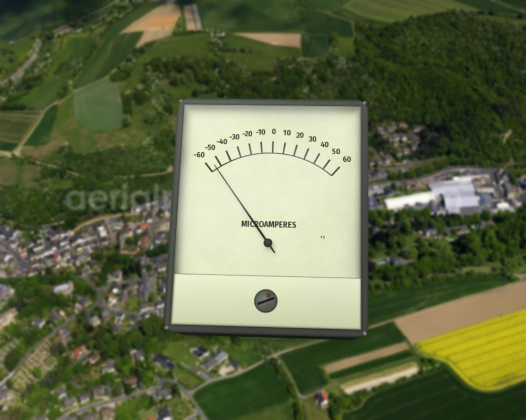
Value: -55 µA
